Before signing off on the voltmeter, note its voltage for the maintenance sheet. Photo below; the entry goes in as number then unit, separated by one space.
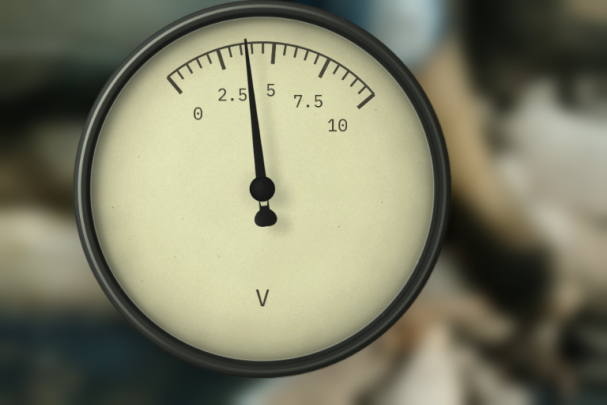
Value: 3.75 V
